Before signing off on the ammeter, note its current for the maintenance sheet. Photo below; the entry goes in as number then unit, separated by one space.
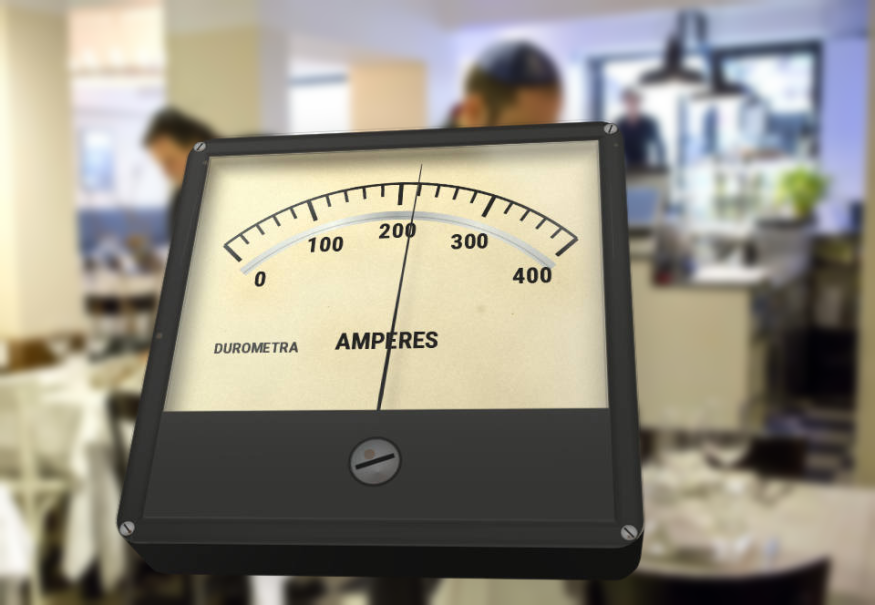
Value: 220 A
